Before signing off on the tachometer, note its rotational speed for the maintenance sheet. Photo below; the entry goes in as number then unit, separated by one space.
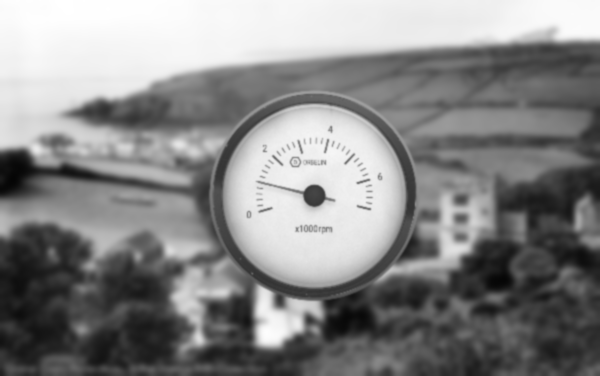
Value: 1000 rpm
